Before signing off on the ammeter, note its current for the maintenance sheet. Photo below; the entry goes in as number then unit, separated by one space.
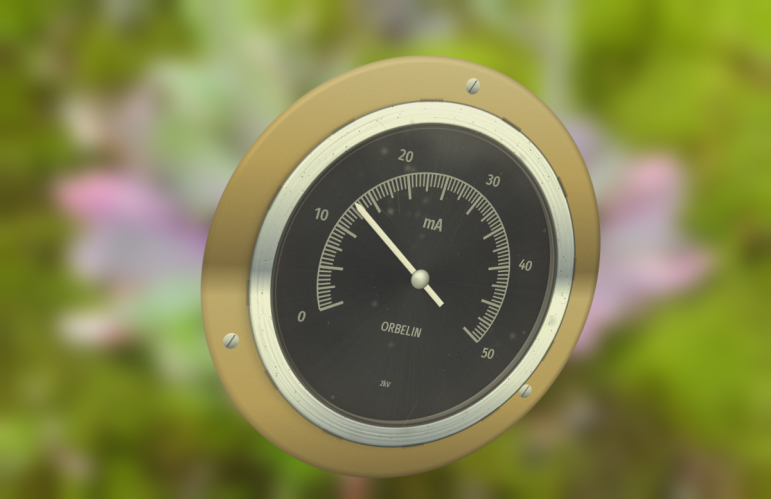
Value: 13 mA
